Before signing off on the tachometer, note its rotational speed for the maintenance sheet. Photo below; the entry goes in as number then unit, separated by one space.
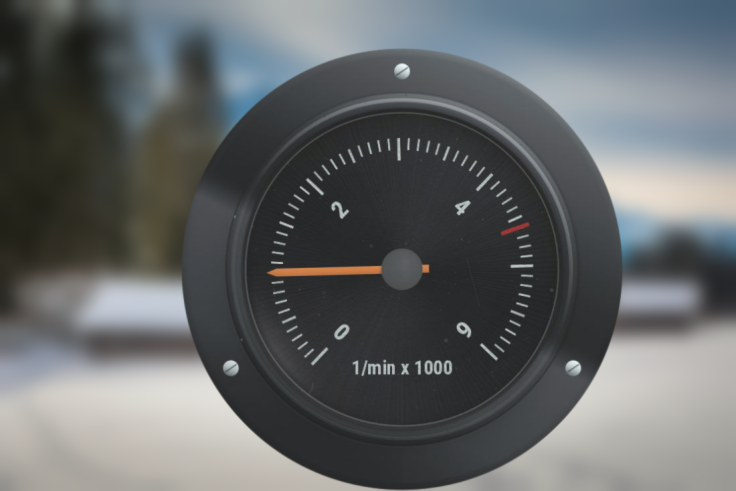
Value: 1000 rpm
